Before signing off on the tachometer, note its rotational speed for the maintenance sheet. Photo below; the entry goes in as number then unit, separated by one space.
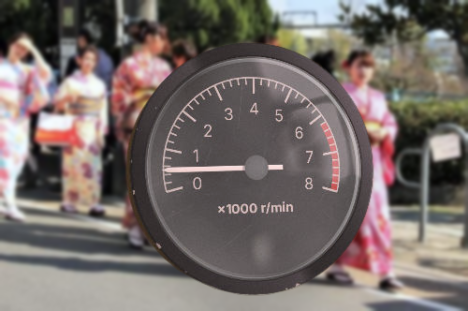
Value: 500 rpm
